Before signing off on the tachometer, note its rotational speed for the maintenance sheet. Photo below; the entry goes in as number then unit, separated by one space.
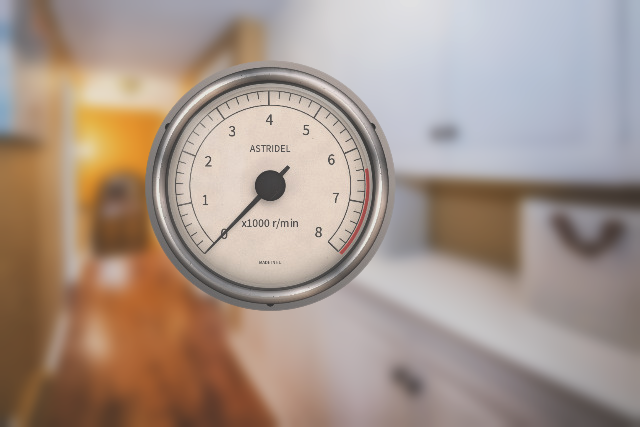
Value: 0 rpm
